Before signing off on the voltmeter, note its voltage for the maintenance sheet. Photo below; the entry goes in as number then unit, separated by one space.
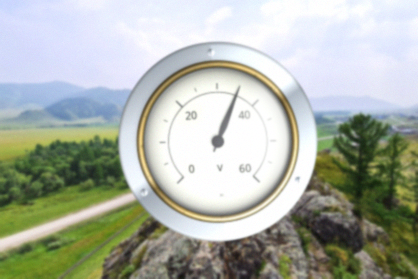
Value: 35 V
